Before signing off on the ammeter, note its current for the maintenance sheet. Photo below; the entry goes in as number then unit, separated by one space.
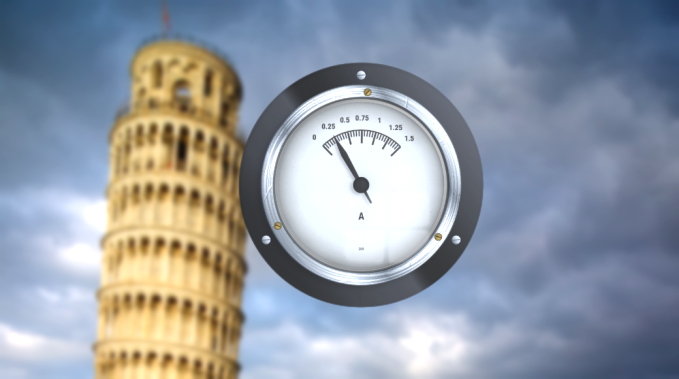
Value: 0.25 A
